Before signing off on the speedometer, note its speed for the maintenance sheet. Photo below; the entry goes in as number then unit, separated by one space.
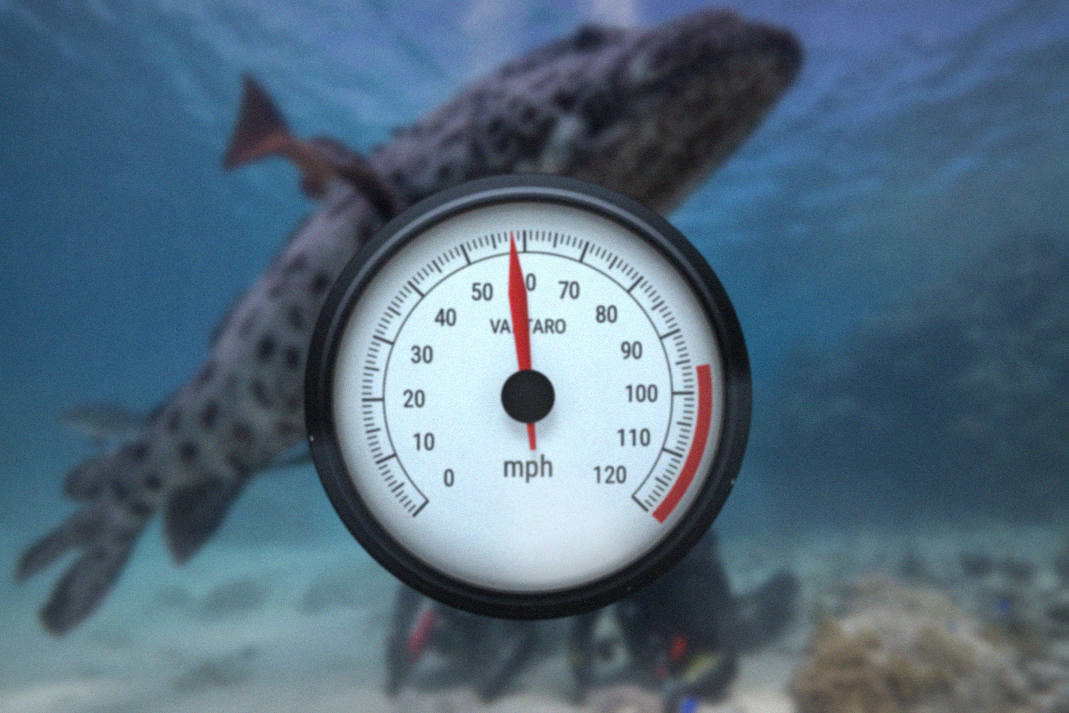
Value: 58 mph
